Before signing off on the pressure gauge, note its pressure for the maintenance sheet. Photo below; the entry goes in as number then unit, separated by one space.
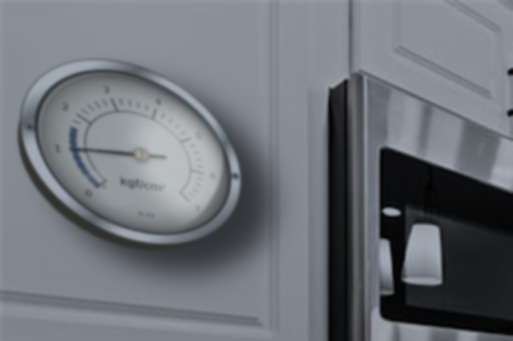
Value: 1 kg/cm²
